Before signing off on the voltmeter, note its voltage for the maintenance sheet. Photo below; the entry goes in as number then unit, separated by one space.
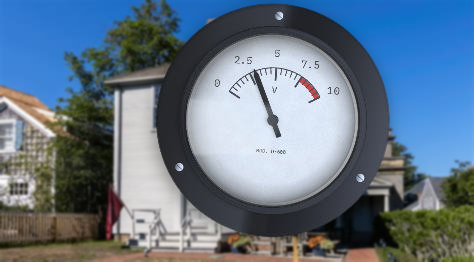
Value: 3 V
